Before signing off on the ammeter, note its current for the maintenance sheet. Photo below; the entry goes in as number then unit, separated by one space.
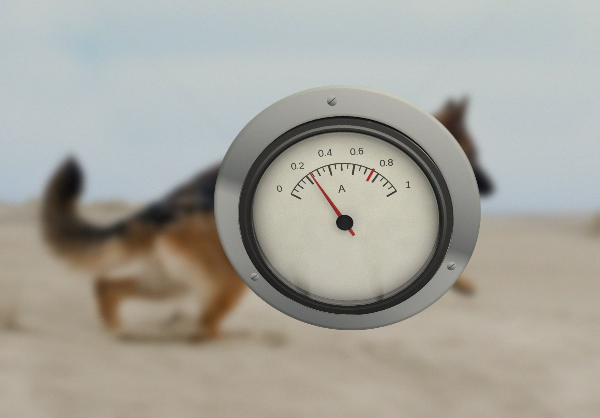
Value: 0.25 A
